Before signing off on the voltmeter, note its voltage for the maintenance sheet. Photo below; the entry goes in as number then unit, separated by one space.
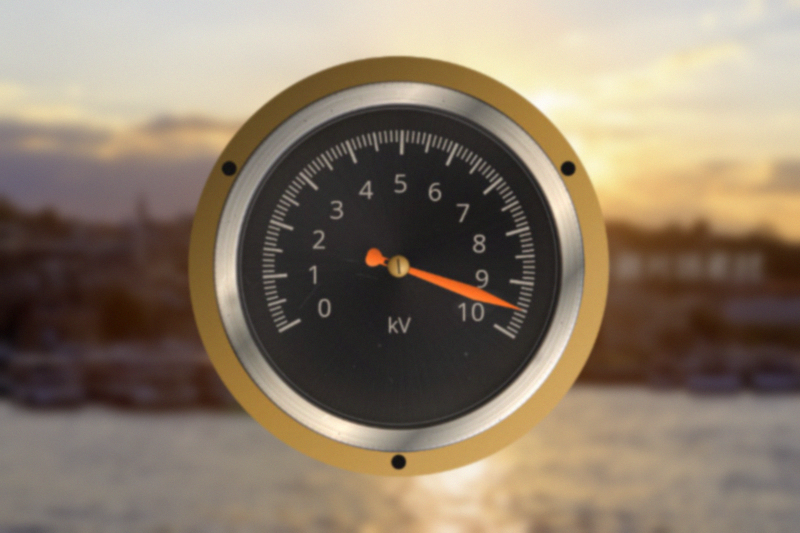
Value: 9.5 kV
